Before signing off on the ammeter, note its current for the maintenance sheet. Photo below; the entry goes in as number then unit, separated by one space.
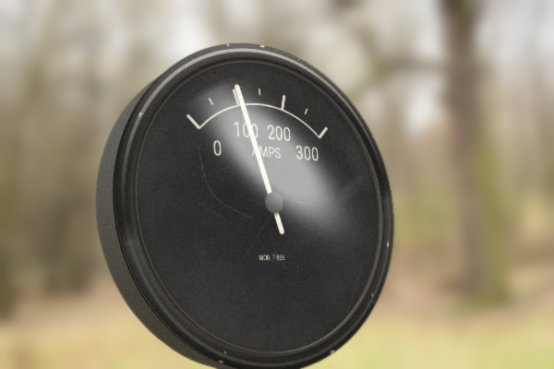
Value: 100 A
